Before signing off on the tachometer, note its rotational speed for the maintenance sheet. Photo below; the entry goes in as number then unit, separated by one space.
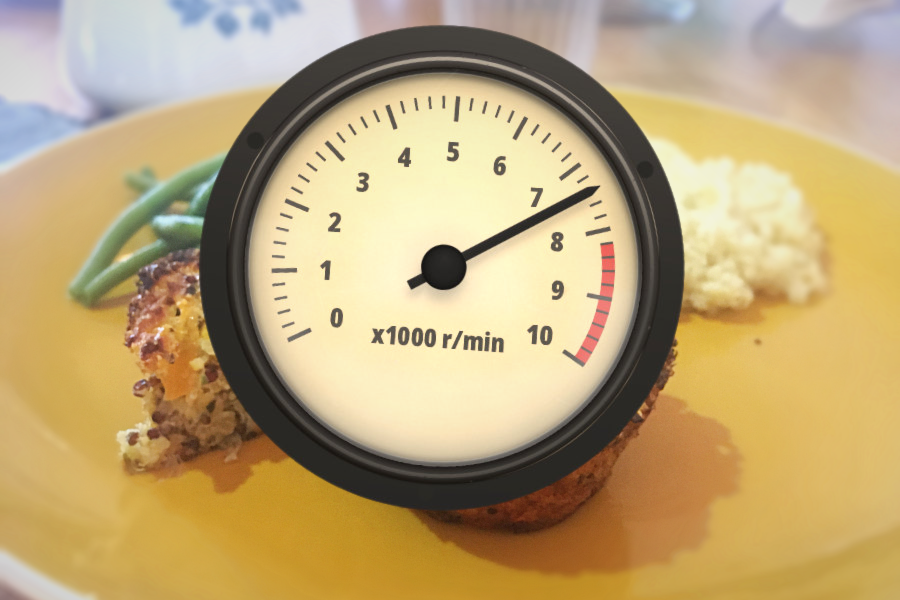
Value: 7400 rpm
